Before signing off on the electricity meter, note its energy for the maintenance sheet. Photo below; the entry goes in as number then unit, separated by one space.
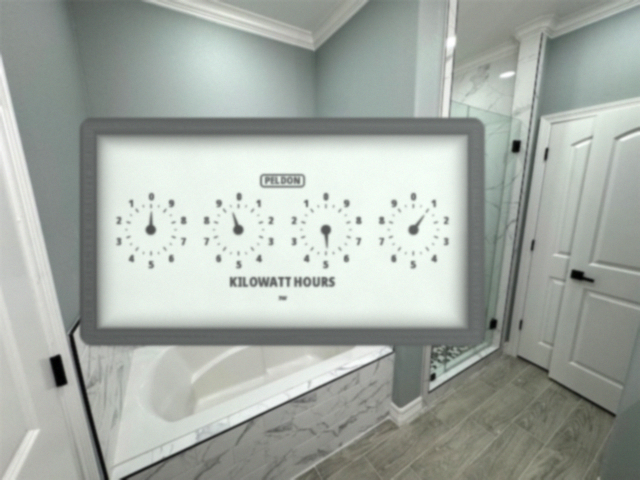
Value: 9951 kWh
